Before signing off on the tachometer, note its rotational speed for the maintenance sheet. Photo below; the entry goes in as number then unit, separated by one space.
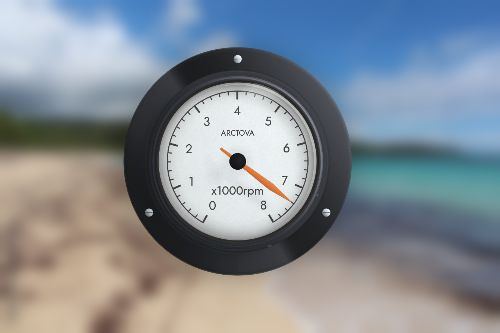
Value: 7400 rpm
